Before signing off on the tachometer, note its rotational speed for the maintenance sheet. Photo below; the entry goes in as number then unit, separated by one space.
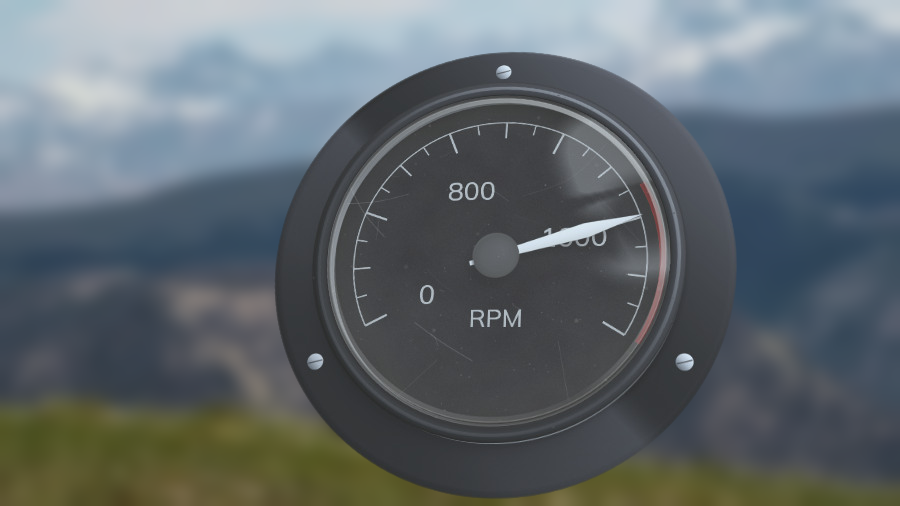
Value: 1600 rpm
